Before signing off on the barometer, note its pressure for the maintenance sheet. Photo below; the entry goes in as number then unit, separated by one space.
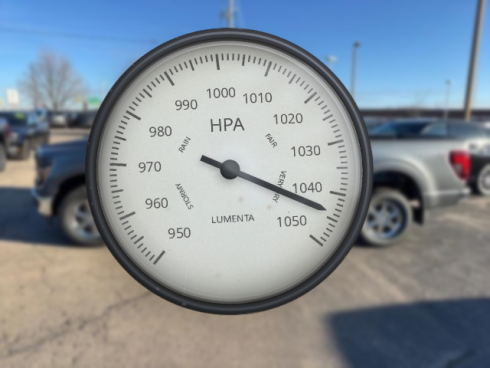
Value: 1044 hPa
